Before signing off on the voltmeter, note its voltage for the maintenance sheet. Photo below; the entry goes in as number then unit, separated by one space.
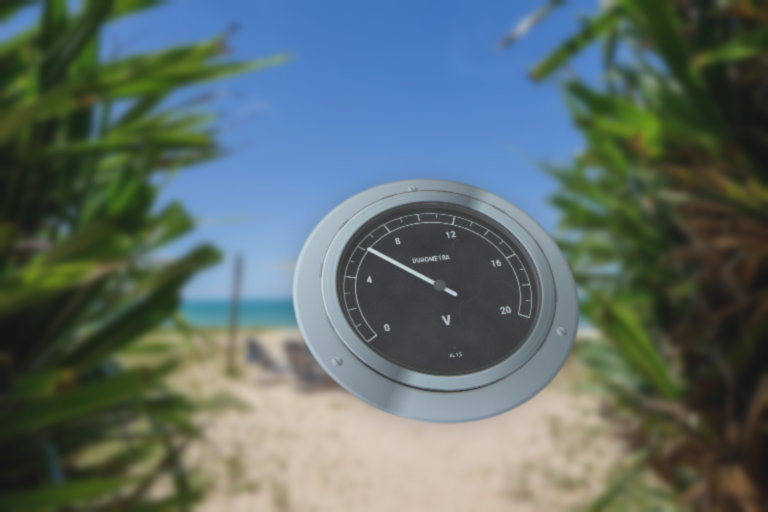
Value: 6 V
